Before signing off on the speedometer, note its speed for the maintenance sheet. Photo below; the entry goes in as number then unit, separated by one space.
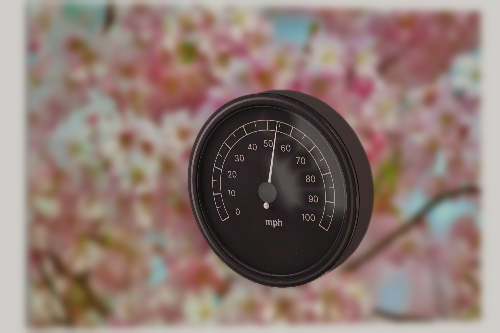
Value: 55 mph
